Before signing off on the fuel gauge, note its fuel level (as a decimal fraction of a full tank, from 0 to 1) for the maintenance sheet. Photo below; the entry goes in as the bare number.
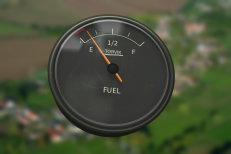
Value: 0.125
